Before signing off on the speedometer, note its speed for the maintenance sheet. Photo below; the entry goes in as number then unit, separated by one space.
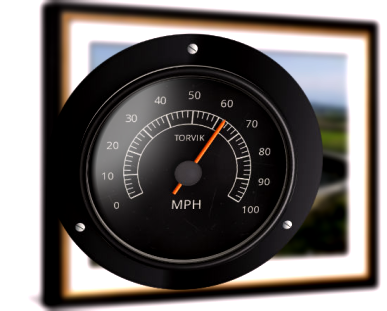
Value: 62 mph
